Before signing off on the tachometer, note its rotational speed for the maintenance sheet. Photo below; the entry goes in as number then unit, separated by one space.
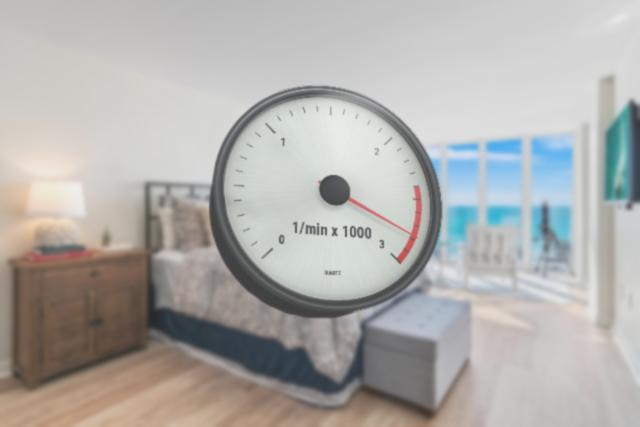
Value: 2800 rpm
